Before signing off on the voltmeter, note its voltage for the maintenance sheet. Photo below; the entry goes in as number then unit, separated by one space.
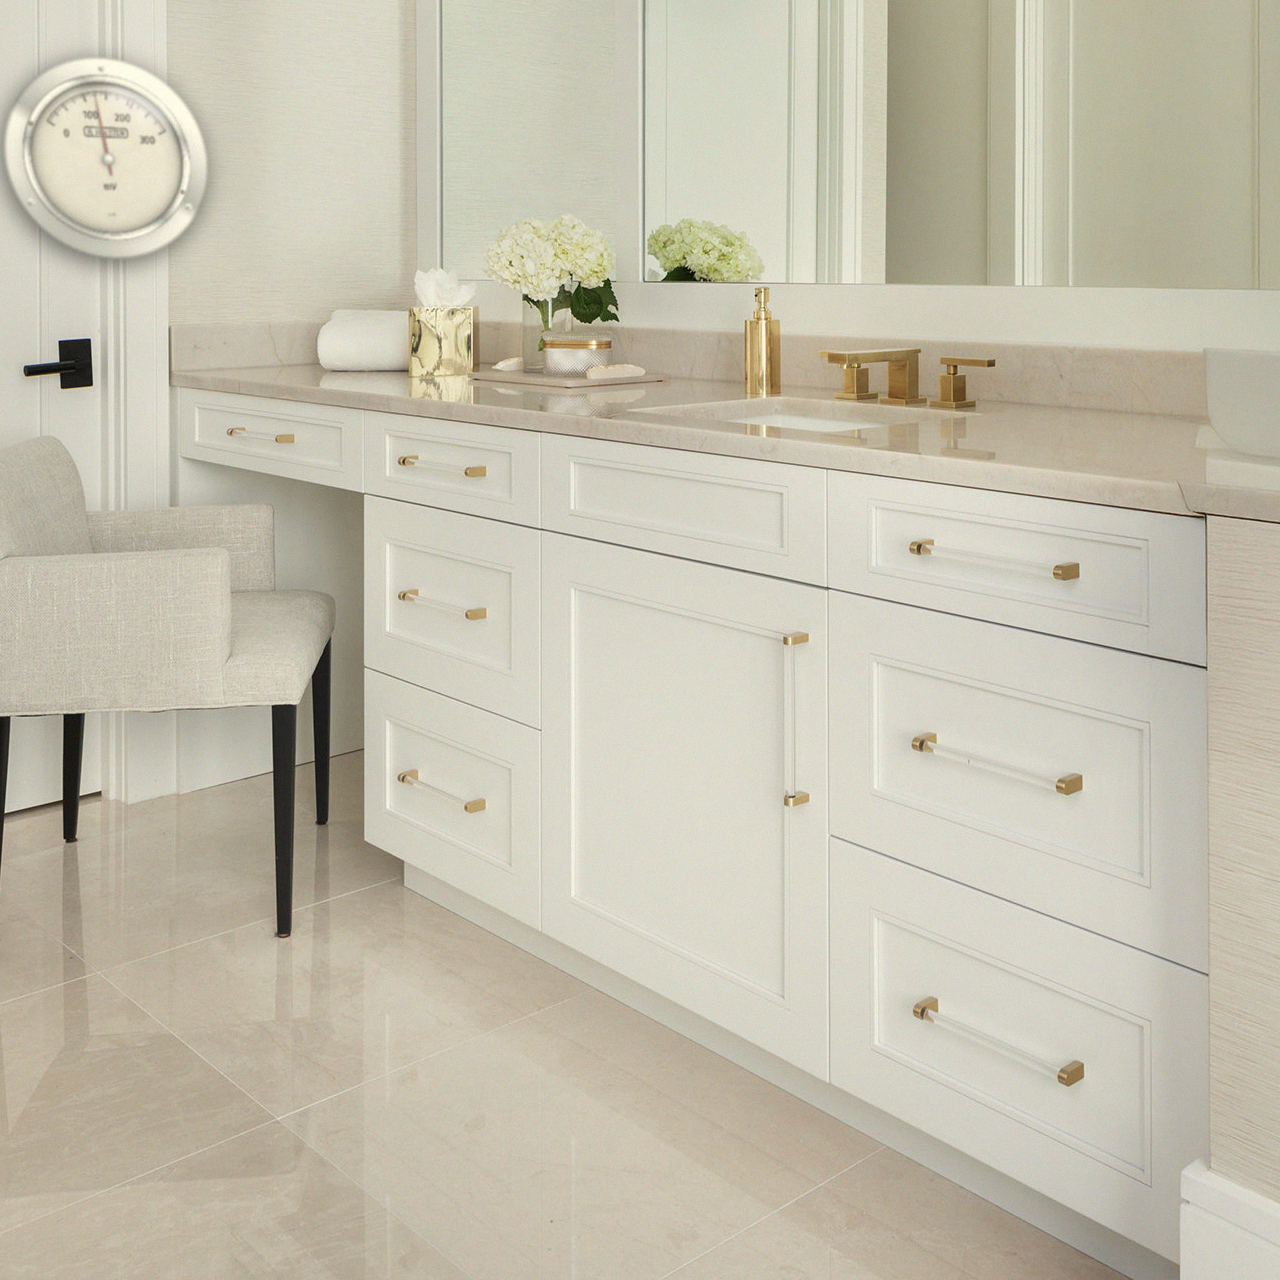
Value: 125 mV
